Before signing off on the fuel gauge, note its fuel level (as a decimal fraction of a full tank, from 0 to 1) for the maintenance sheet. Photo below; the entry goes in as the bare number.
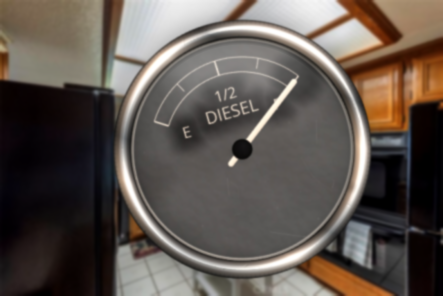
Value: 1
